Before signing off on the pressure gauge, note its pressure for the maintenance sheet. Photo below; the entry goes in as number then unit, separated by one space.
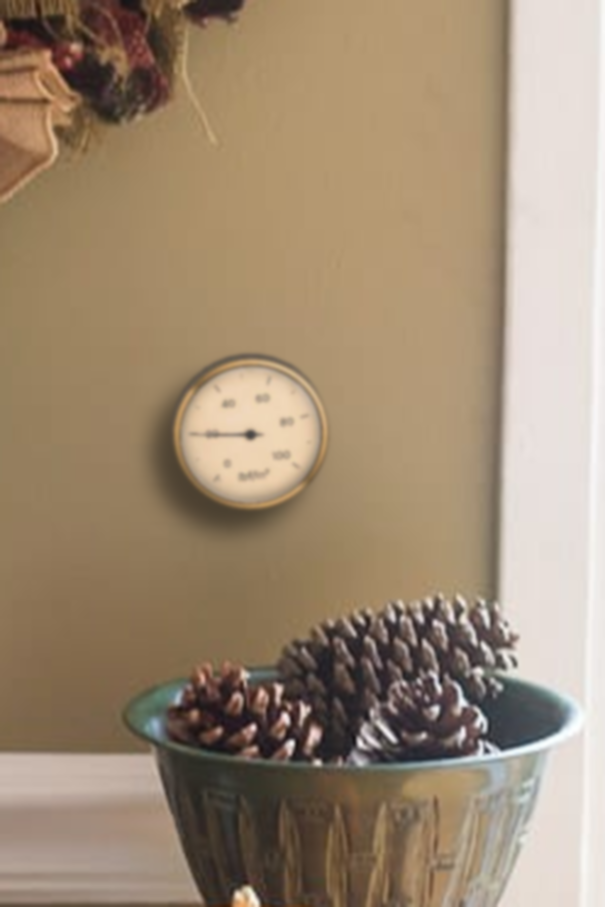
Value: 20 psi
